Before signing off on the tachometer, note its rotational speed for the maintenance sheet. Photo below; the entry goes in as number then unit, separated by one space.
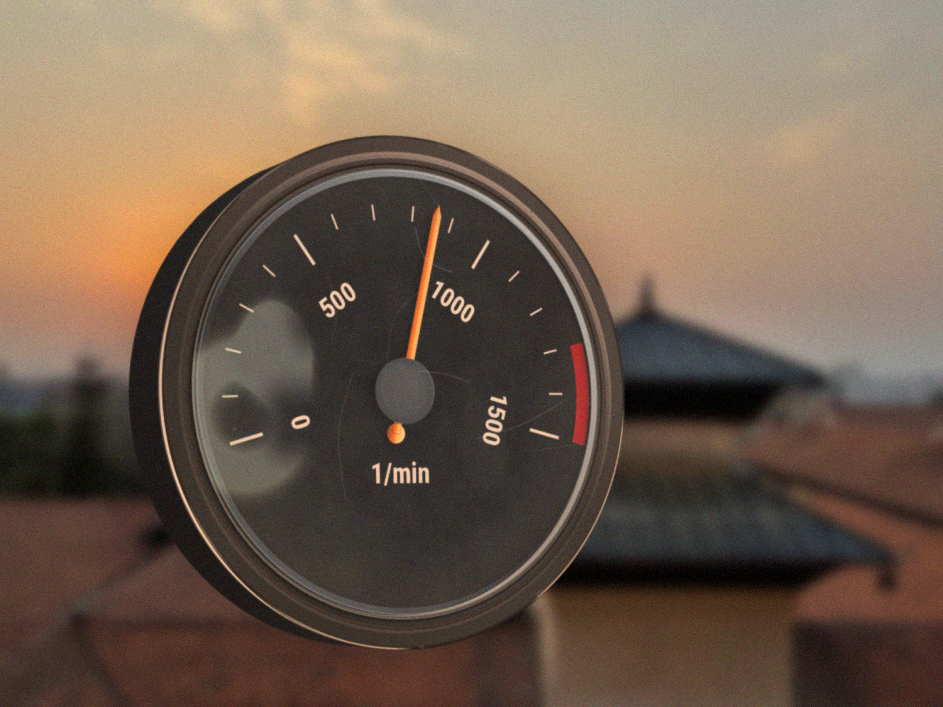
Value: 850 rpm
